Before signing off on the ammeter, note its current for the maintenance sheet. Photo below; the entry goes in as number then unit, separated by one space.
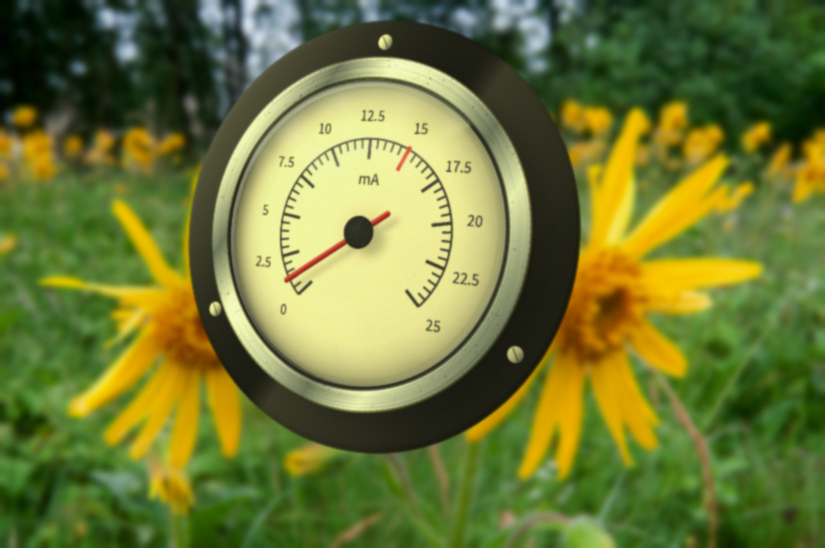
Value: 1 mA
